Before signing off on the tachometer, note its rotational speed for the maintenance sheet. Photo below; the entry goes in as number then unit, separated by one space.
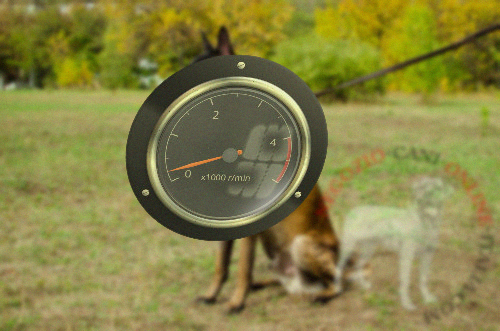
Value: 250 rpm
